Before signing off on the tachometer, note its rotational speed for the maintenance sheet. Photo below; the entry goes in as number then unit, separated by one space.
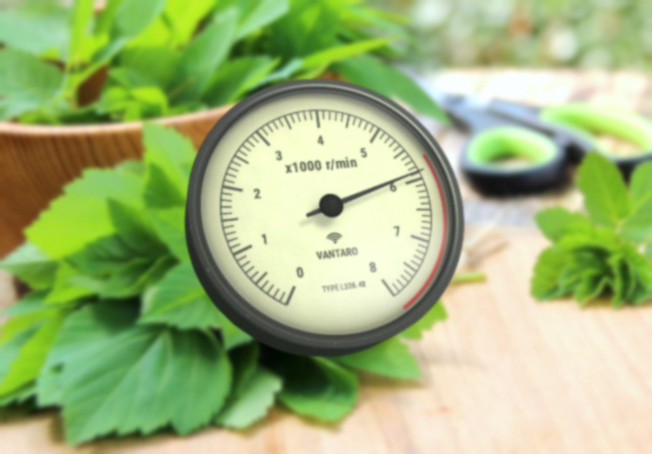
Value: 5900 rpm
